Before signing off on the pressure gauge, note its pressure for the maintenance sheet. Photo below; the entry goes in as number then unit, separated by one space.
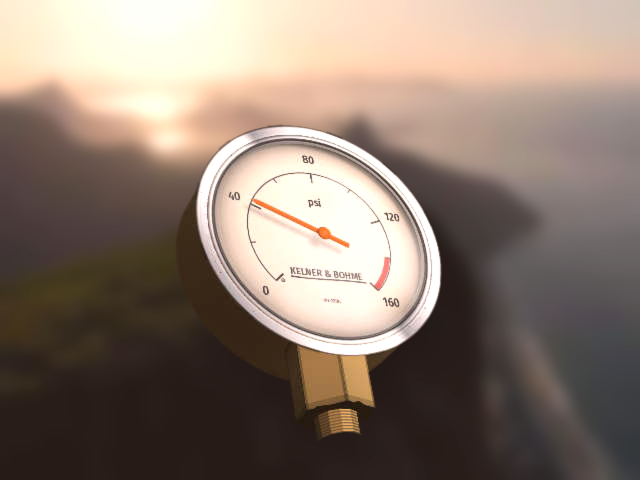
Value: 40 psi
